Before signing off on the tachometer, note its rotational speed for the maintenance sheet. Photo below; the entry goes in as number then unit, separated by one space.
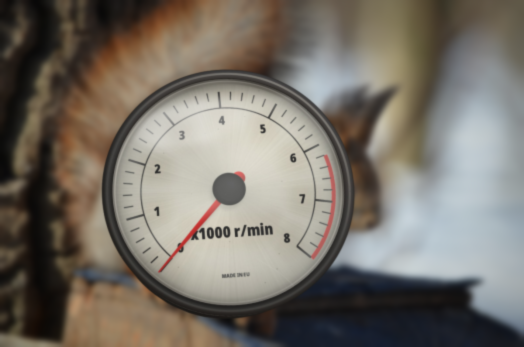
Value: 0 rpm
